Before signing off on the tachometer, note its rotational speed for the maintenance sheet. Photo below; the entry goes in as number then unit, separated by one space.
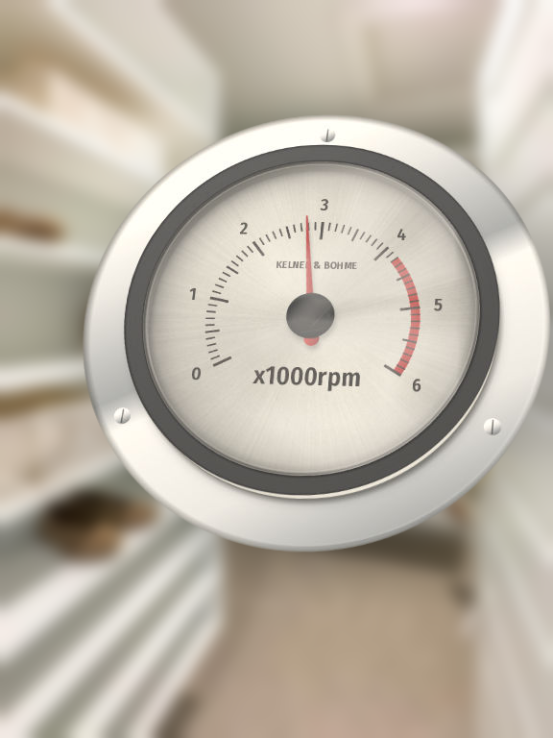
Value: 2800 rpm
